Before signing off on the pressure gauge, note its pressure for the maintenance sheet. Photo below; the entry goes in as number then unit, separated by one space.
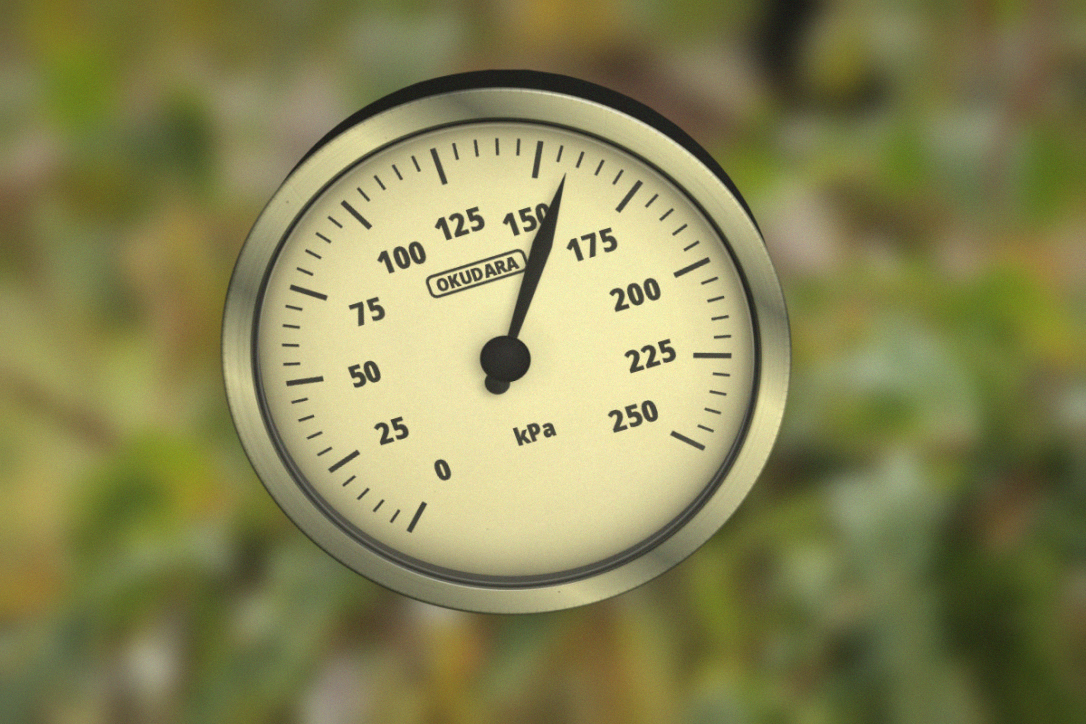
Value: 157.5 kPa
